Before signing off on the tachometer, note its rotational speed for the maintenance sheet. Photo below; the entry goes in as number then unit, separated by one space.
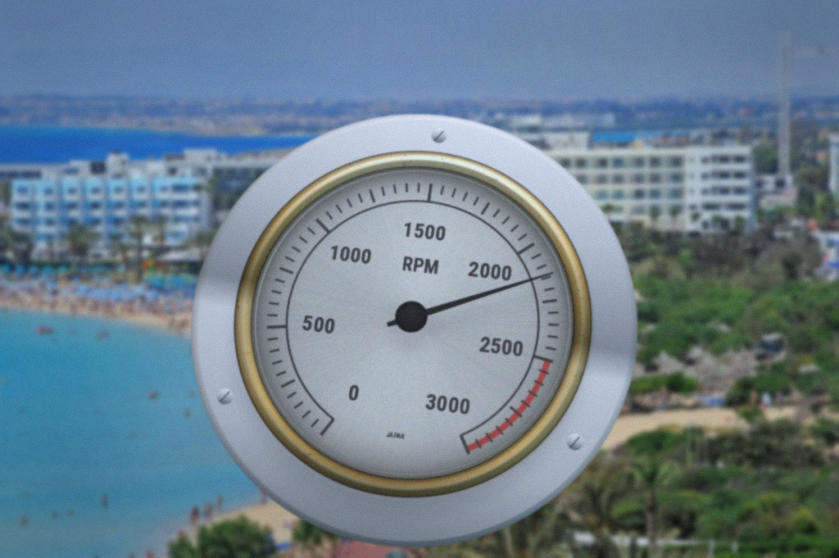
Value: 2150 rpm
